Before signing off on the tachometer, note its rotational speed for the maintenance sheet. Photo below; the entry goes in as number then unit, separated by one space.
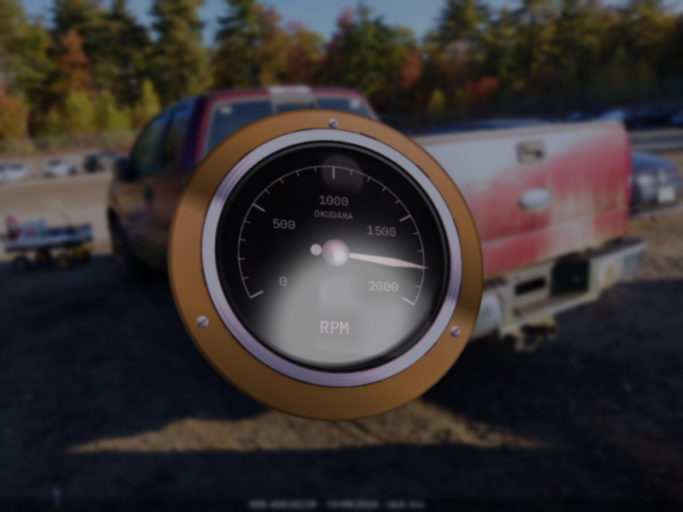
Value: 1800 rpm
